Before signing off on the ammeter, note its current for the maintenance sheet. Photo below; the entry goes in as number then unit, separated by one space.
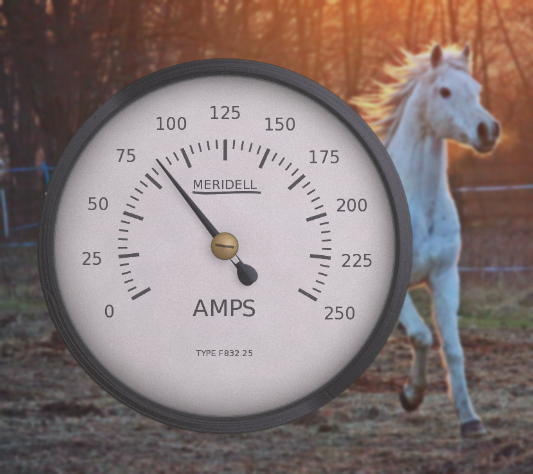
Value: 85 A
